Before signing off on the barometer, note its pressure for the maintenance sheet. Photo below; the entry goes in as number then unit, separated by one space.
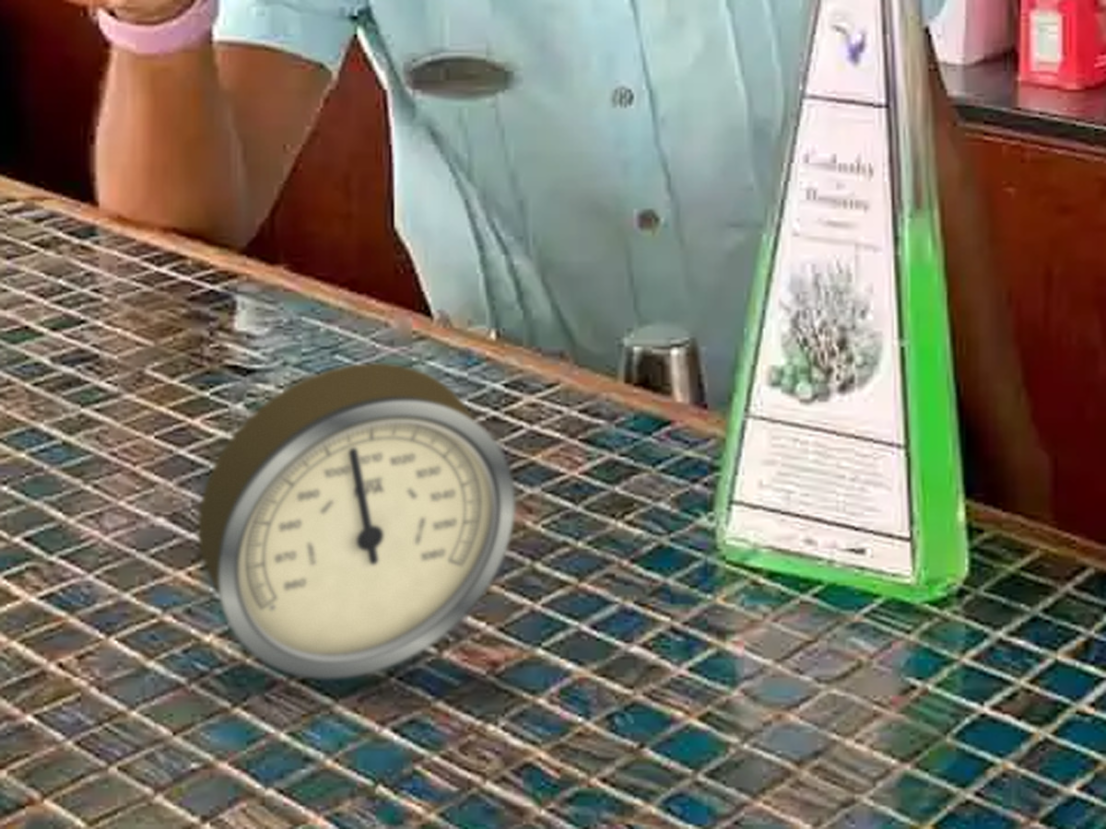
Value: 1005 hPa
